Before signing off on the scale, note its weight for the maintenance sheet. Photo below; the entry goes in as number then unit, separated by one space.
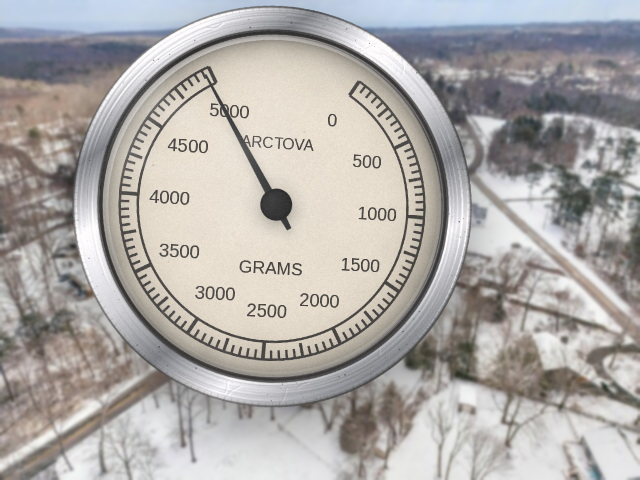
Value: 4950 g
